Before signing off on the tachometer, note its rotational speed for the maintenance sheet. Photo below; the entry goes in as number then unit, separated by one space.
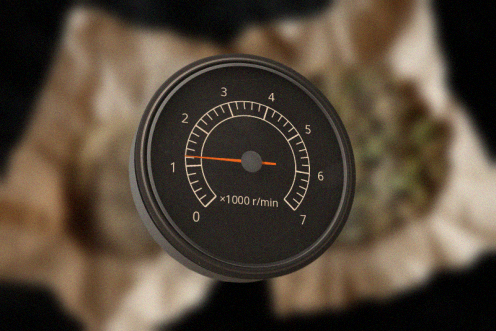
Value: 1200 rpm
